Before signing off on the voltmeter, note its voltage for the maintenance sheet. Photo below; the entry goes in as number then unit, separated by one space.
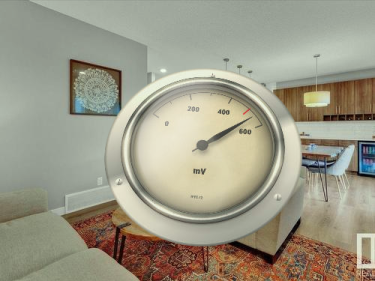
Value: 550 mV
